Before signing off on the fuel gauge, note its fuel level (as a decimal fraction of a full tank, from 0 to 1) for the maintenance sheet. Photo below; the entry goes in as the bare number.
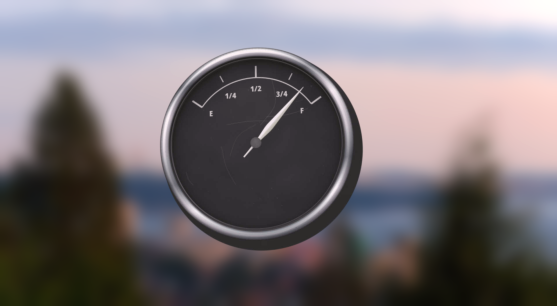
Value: 0.875
